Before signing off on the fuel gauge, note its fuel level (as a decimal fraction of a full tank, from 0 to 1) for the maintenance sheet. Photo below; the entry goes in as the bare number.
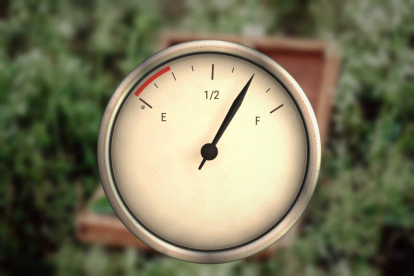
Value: 0.75
